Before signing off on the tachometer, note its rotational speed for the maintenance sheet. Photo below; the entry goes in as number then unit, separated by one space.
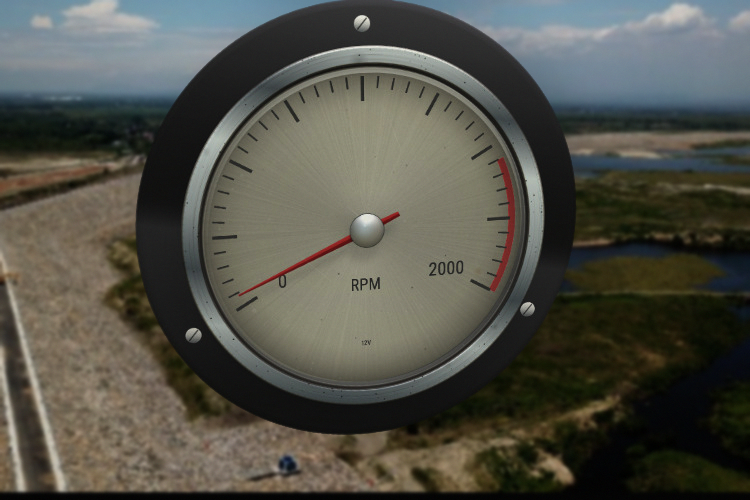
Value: 50 rpm
